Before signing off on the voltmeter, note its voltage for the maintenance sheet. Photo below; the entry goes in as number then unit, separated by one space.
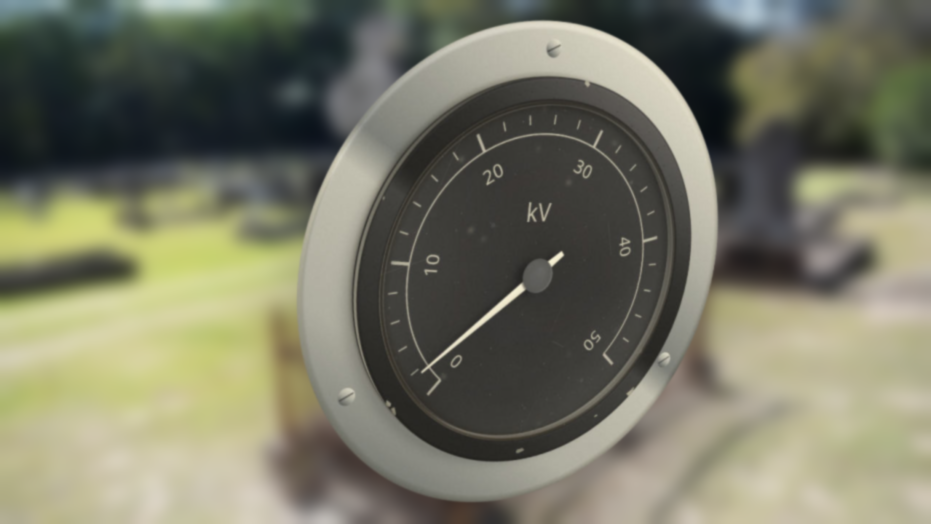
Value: 2 kV
